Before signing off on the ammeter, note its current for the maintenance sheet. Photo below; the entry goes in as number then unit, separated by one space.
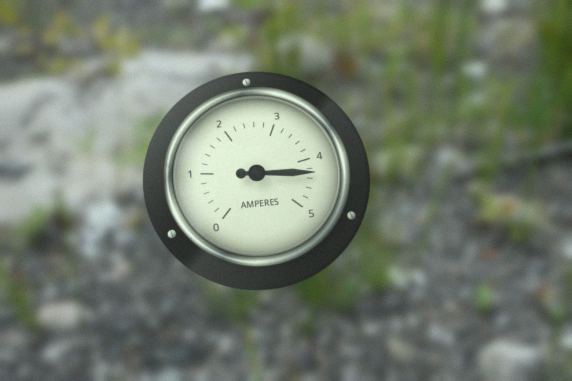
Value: 4.3 A
